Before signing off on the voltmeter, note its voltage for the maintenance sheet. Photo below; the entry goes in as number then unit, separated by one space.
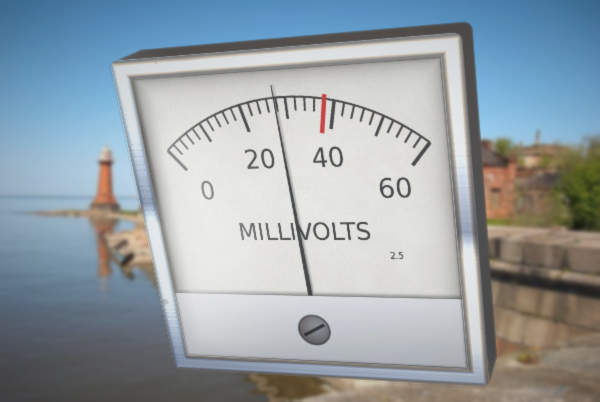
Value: 28 mV
